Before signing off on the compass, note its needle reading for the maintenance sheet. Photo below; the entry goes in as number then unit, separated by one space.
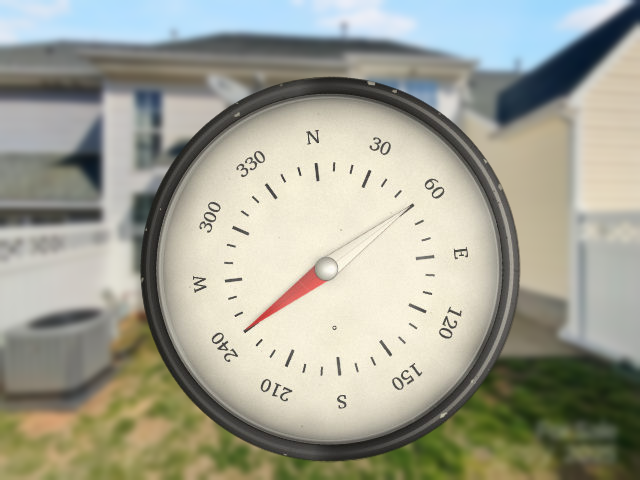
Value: 240 °
